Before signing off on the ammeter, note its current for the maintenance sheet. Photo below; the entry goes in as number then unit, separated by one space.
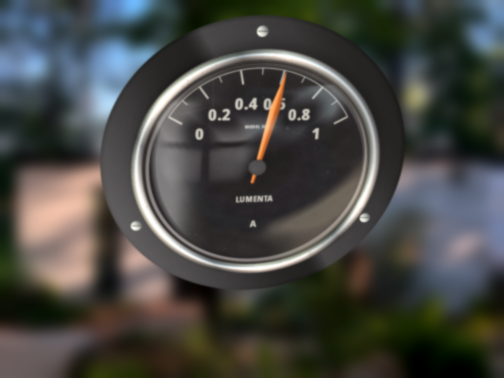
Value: 0.6 A
